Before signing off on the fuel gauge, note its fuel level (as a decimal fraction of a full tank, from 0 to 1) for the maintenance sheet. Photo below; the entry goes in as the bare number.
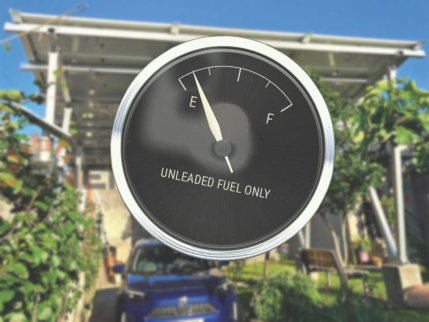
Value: 0.125
